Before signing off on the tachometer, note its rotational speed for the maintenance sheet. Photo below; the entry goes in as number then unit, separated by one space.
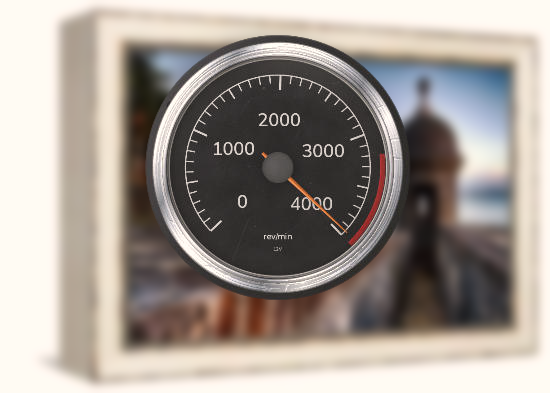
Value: 3950 rpm
